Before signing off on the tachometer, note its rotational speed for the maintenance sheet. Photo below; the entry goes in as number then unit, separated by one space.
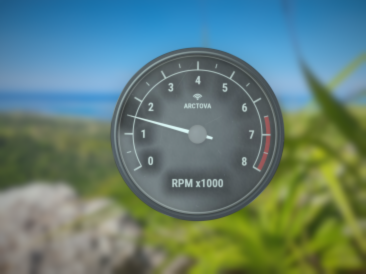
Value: 1500 rpm
